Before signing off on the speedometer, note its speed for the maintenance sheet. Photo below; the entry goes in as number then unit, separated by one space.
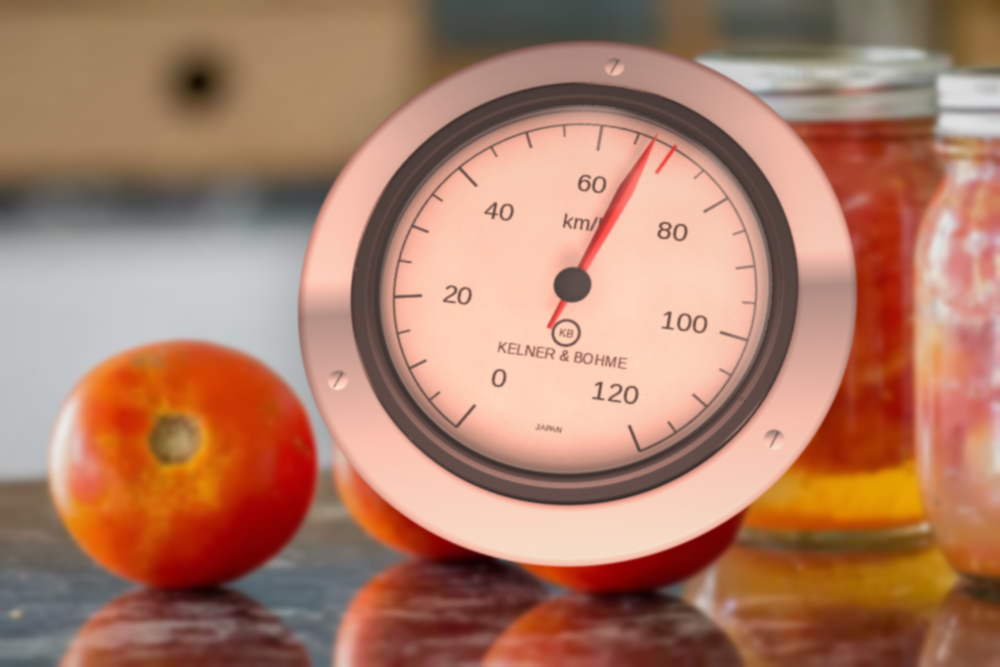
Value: 67.5 km/h
